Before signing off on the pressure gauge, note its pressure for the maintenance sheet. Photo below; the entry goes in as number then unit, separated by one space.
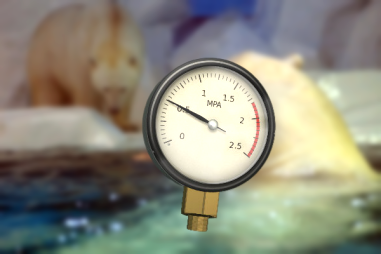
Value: 0.5 MPa
